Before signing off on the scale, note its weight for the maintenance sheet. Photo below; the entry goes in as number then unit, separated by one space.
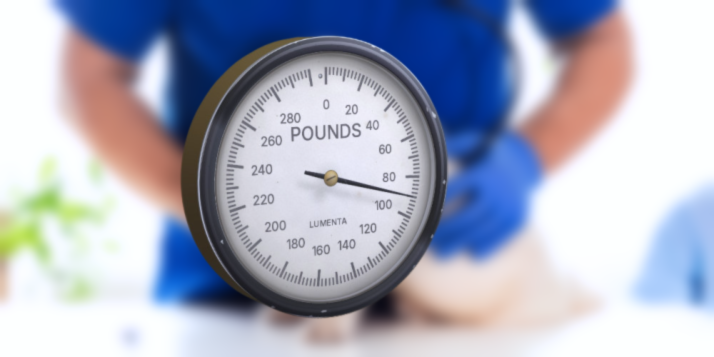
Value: 90 lb
